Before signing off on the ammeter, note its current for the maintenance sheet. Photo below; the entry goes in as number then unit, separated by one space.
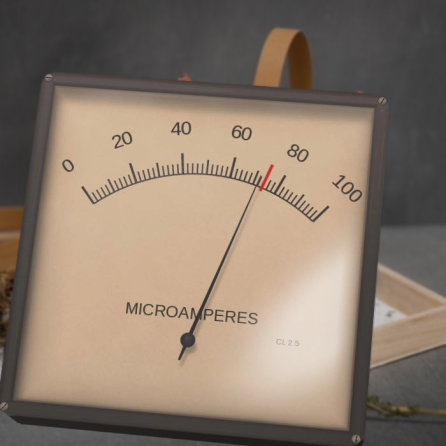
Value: 72 µA
